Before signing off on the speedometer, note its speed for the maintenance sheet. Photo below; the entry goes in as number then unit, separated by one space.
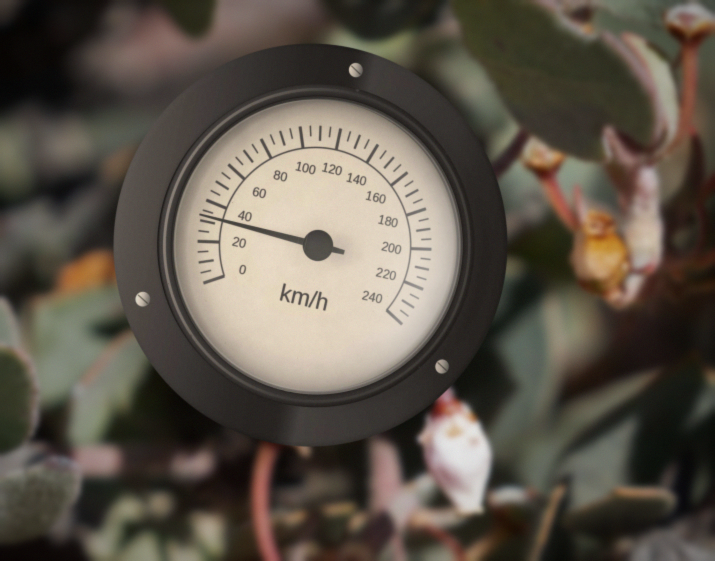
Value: 32.5 km/h
